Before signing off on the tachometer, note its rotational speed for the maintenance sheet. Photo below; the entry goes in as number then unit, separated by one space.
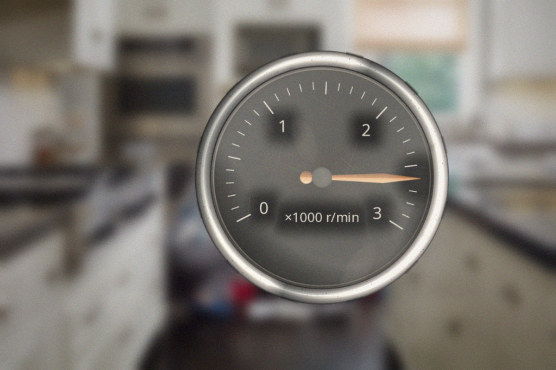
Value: 2600 rpm
